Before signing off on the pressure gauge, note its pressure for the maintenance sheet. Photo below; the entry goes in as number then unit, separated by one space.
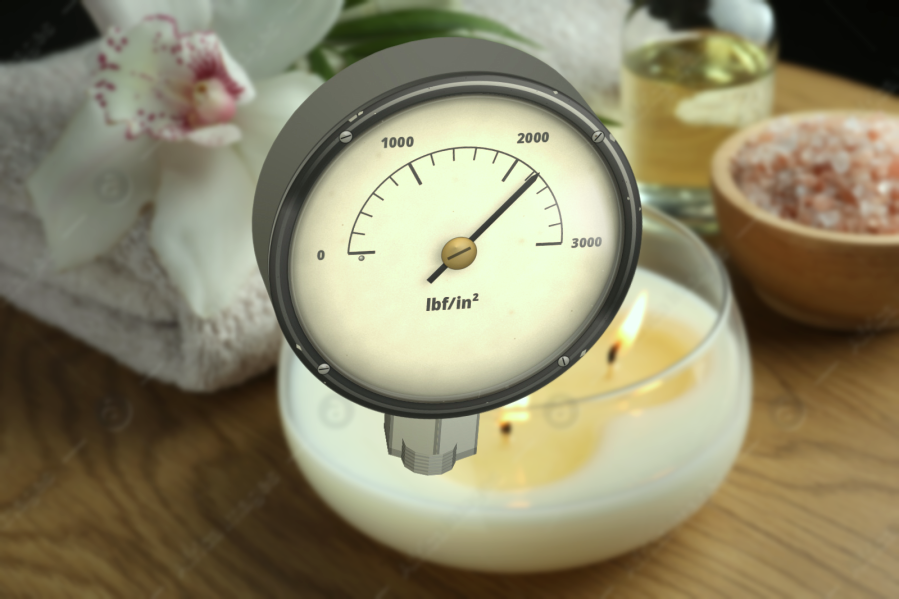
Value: 2200 psi
